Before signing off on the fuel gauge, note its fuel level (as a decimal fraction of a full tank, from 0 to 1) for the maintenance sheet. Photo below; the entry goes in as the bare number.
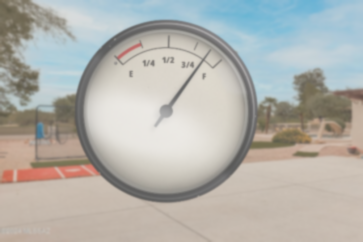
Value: 0.875
